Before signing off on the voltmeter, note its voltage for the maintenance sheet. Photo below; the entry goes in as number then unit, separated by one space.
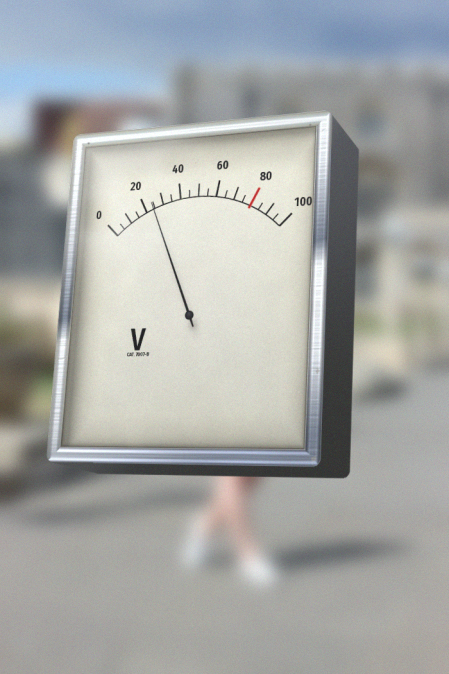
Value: 25 V
